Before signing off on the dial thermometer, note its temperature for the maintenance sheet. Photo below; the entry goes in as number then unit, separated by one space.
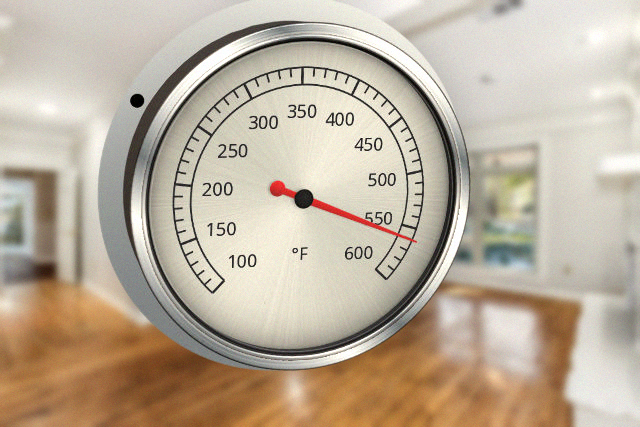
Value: 560 °F
